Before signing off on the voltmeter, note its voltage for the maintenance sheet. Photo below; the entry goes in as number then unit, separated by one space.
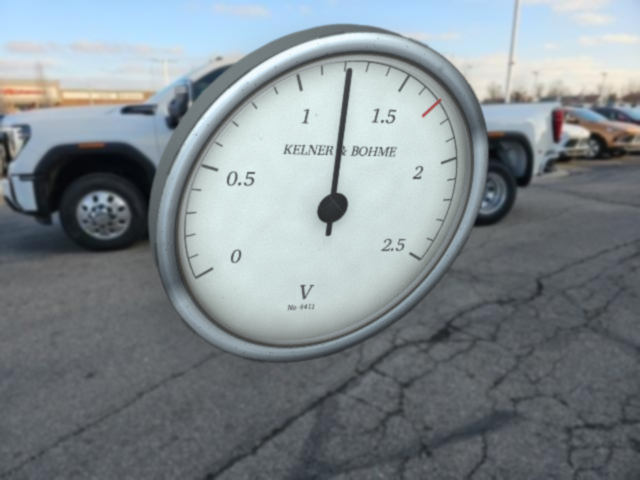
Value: 1.2 V
